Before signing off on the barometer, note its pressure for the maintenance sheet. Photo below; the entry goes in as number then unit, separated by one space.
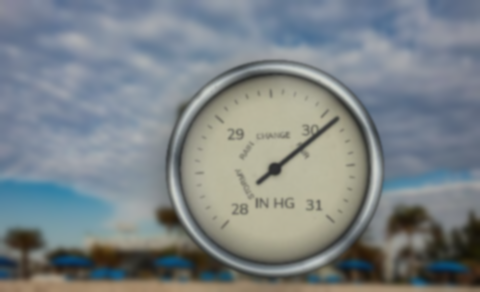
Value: 30.1 inHg
